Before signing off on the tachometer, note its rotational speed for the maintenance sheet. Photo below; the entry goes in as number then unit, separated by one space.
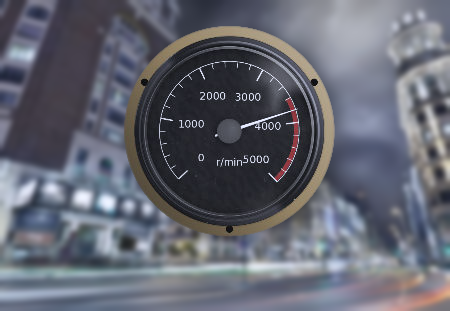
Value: 3800 rpm
